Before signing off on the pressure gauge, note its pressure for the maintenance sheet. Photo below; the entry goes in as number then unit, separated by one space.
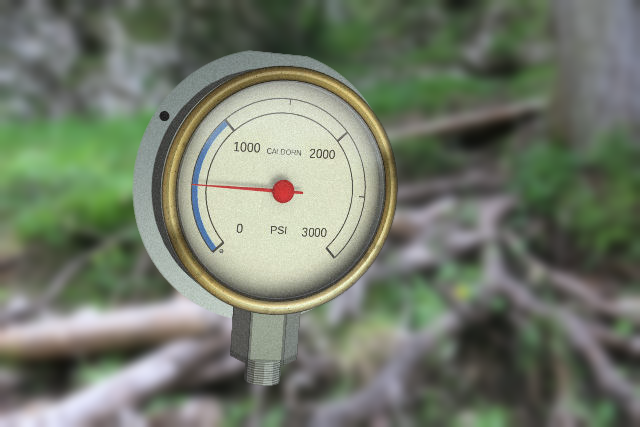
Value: 500 psi
